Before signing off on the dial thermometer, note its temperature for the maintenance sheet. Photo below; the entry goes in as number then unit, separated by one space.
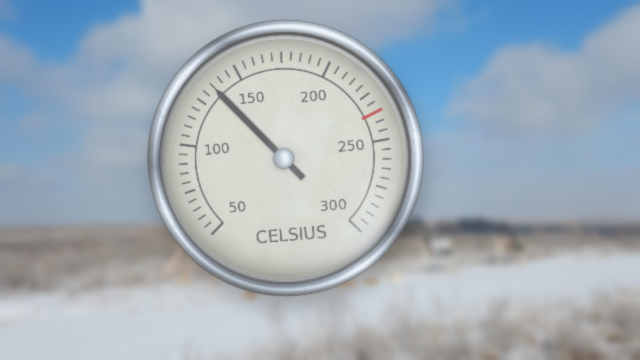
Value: 135 °C
